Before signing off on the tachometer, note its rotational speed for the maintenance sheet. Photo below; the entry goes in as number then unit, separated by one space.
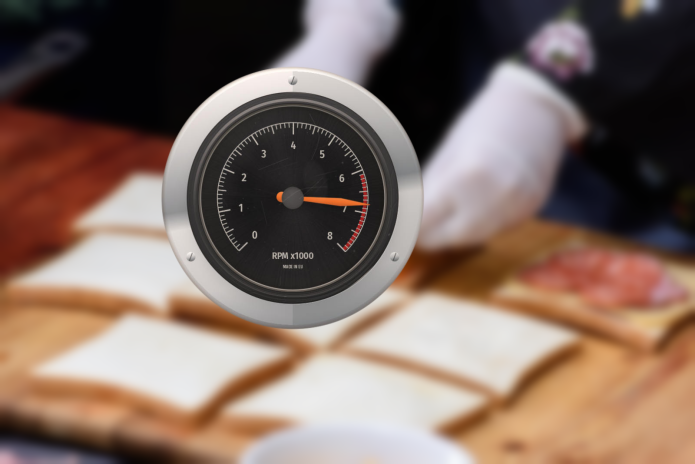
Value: 6800 rpm
